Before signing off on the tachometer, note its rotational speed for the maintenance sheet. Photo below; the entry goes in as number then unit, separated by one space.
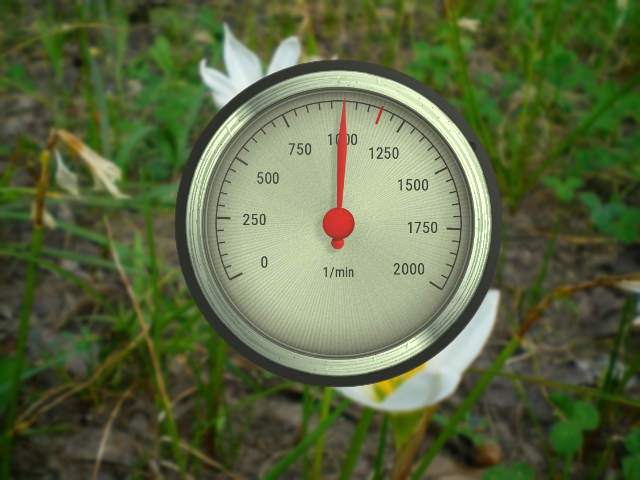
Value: 1000 rpm
